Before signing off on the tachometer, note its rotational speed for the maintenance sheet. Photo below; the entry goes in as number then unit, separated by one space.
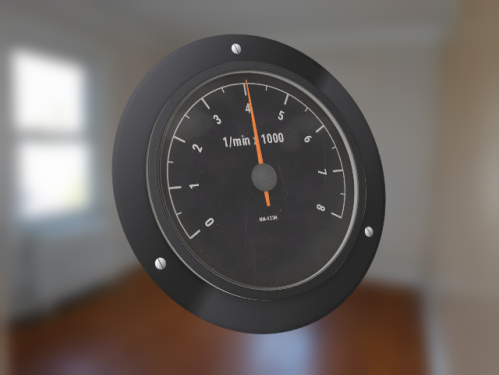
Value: 4000 rpm
